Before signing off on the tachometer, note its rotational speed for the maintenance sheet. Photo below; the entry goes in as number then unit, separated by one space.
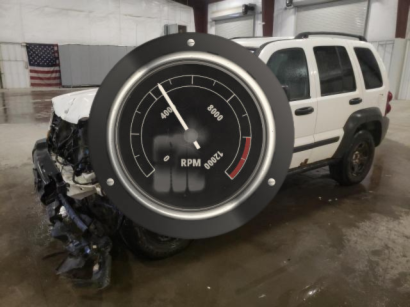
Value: 4500 rpm
